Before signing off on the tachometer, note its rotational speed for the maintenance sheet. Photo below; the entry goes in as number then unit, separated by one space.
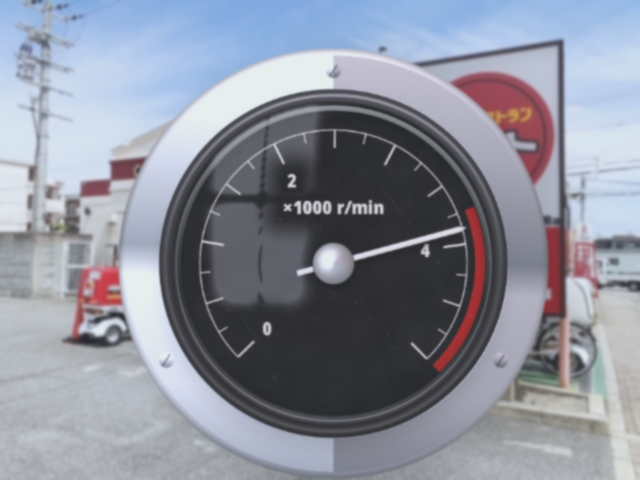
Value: 3875 rpm
